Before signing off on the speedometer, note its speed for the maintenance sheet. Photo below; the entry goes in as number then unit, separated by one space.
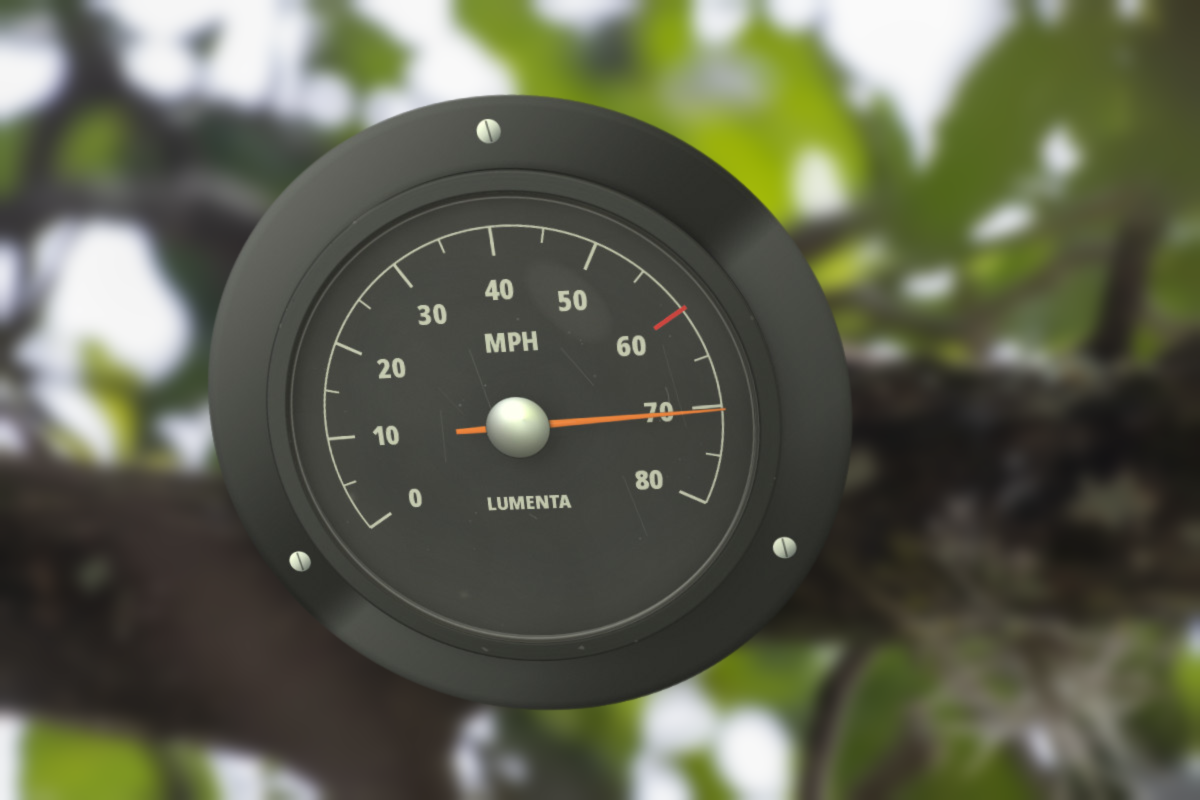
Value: 70 mph
